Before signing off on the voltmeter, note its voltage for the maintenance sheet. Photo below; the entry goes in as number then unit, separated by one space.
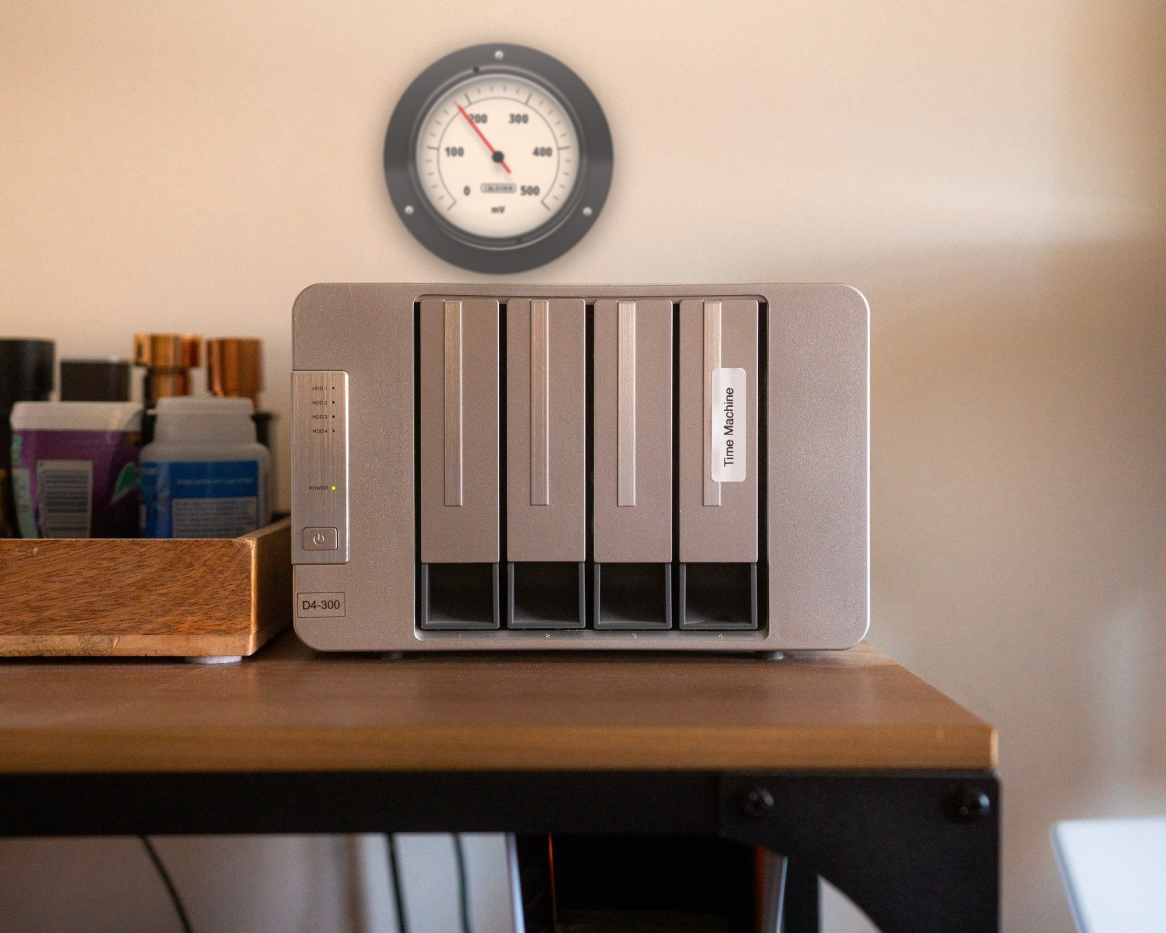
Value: 180 mV
